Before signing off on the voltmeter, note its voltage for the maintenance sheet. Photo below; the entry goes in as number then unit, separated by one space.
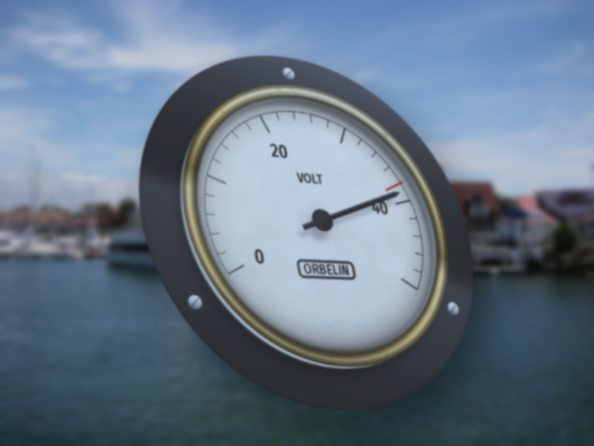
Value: 39 V
